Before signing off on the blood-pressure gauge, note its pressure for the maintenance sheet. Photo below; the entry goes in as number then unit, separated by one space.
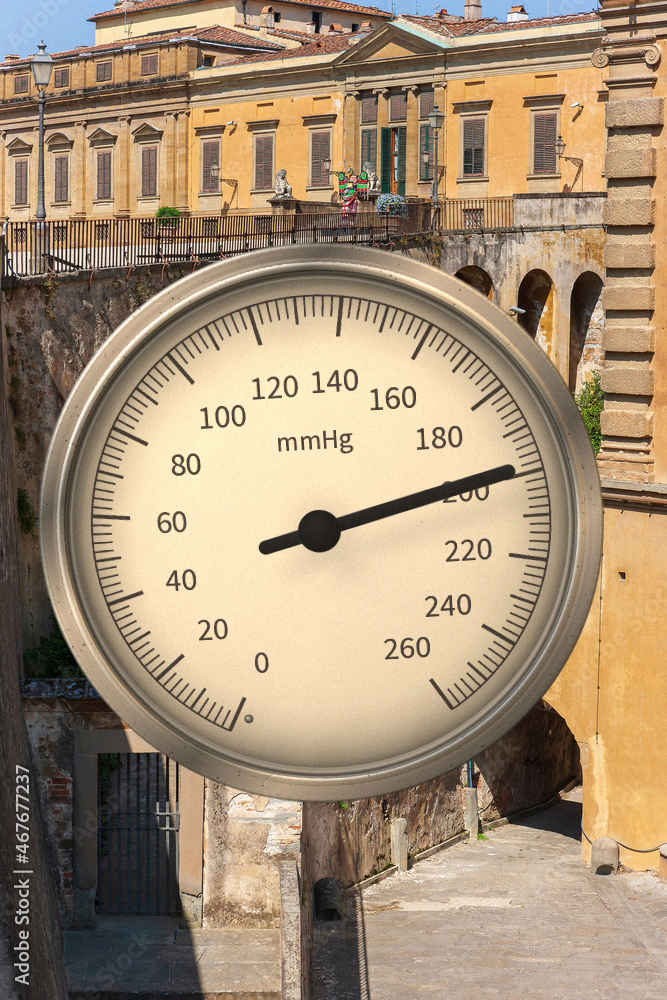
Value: 198 mmHg
